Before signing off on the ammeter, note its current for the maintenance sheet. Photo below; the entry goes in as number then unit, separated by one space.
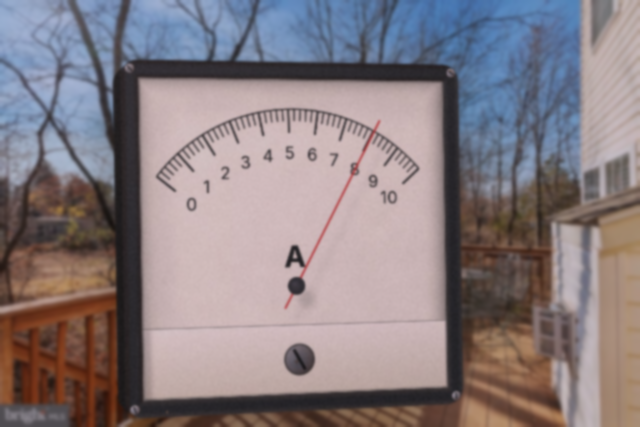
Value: 8 A
